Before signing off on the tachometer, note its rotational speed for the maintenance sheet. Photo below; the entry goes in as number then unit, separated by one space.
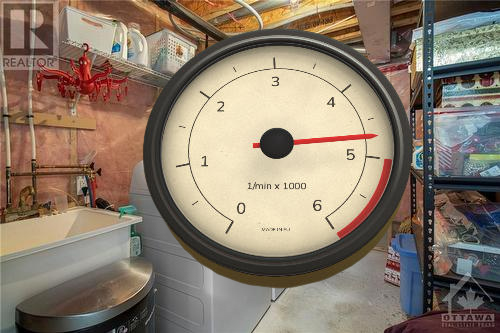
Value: 4750 rpm
